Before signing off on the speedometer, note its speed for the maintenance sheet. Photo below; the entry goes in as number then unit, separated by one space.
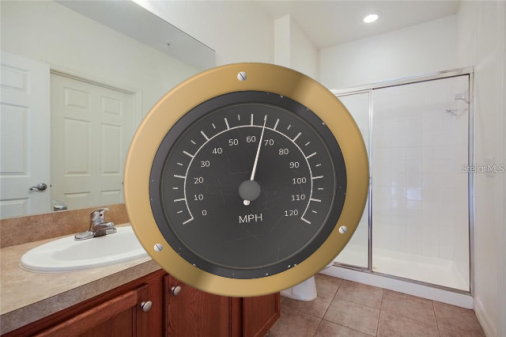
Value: 65 mph
